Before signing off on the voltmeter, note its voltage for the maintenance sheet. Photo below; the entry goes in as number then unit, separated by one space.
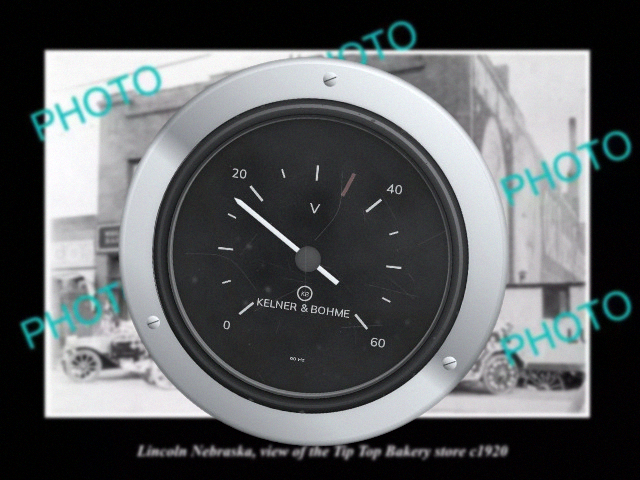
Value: 17.5 V
